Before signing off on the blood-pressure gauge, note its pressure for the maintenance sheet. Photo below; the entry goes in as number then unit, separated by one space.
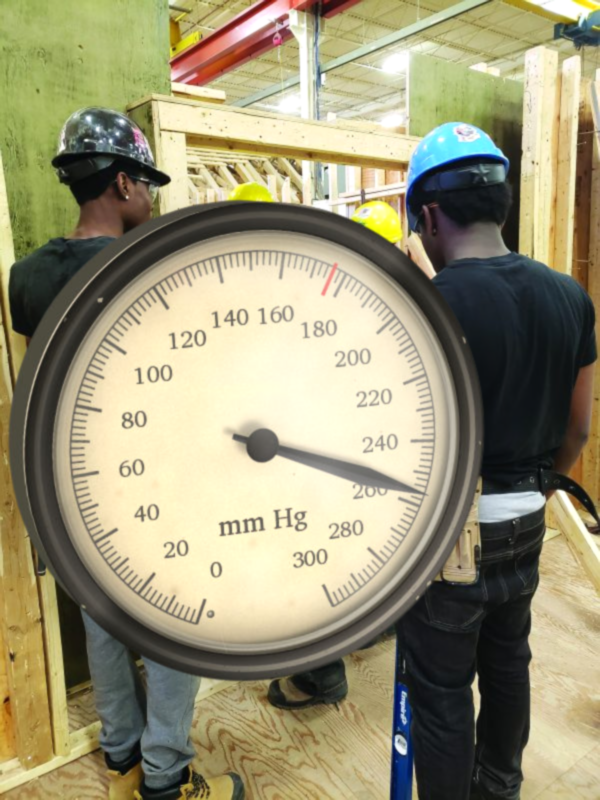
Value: 256 mmHg
